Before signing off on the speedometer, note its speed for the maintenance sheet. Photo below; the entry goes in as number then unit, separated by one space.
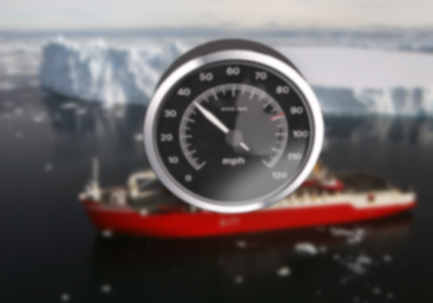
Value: 40 mph
